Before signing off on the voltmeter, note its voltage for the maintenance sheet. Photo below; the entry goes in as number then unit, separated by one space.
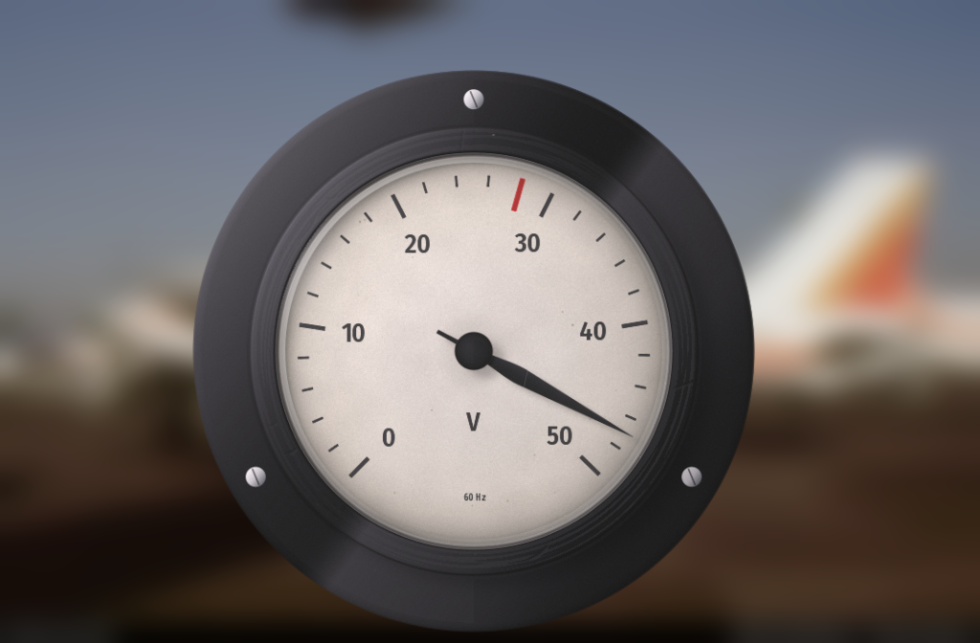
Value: 47 V
